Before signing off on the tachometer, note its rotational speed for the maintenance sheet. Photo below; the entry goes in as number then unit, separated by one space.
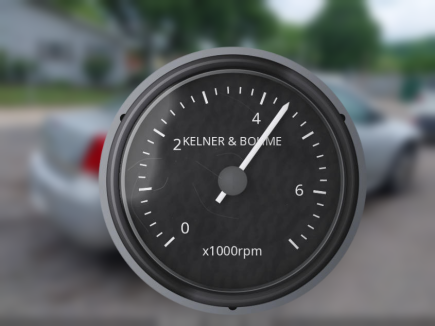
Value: 4400 rpm
